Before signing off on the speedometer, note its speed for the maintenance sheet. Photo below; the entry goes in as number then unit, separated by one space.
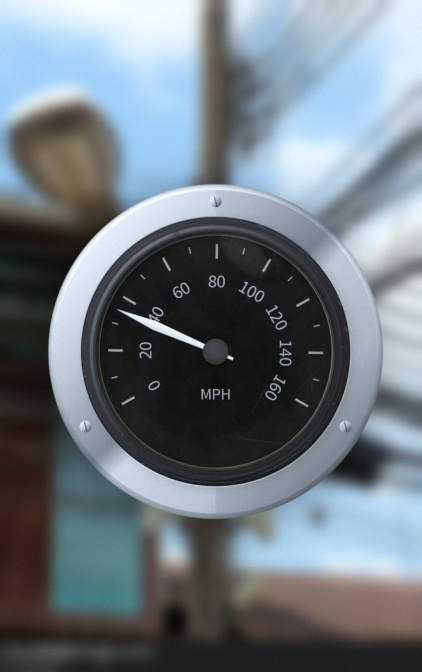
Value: 35 mph
